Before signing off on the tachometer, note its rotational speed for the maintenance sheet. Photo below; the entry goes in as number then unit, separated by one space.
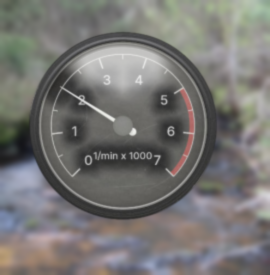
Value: 2000 rpm
